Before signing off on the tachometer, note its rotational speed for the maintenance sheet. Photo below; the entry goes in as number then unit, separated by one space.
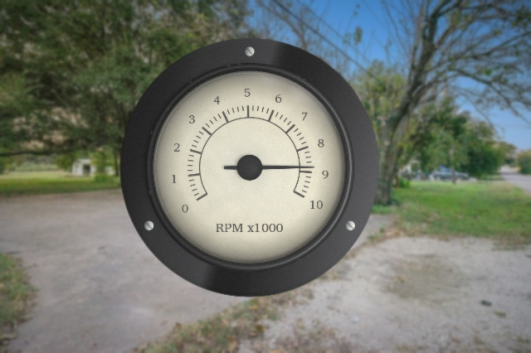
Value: 8800 rpm
